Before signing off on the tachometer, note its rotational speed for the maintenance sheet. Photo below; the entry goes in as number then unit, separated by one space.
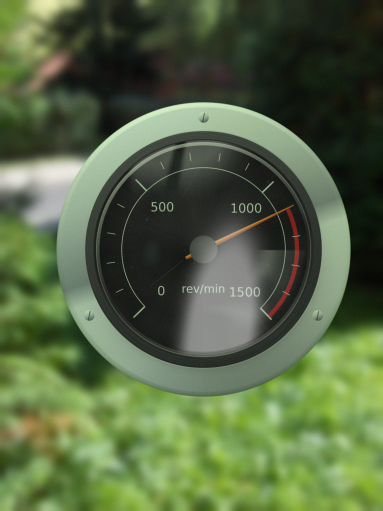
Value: 1100 rpm
